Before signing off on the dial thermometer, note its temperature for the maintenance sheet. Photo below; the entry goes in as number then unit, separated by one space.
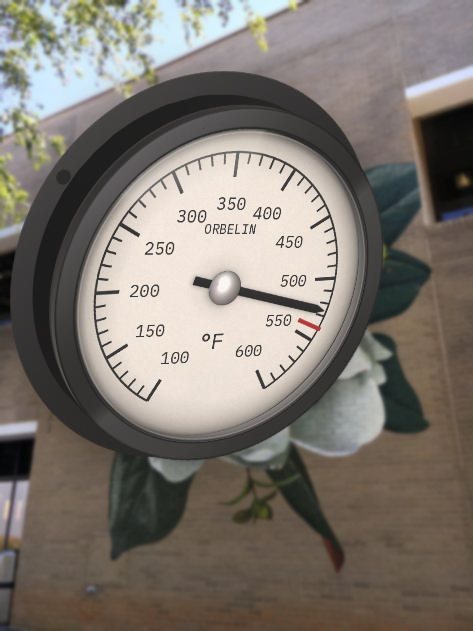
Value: 525 °F
